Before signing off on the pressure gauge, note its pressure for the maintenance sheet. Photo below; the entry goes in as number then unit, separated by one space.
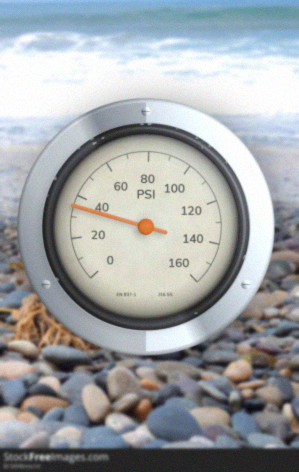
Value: 35 psi
